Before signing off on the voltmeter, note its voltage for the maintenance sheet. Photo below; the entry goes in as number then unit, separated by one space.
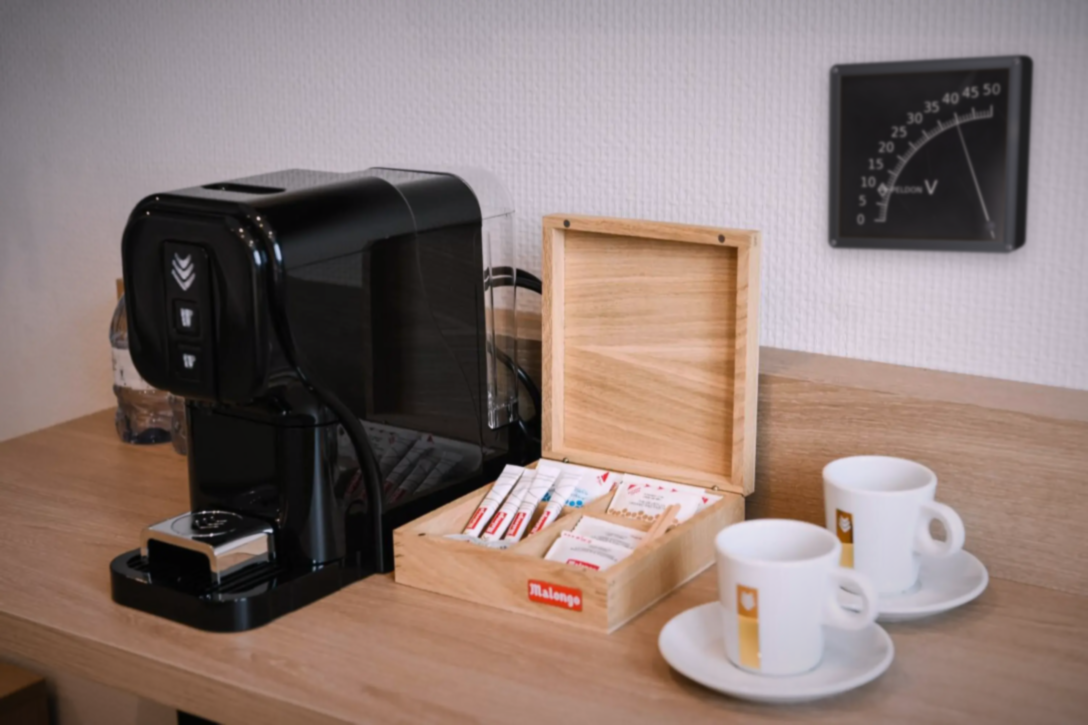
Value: 40 V
